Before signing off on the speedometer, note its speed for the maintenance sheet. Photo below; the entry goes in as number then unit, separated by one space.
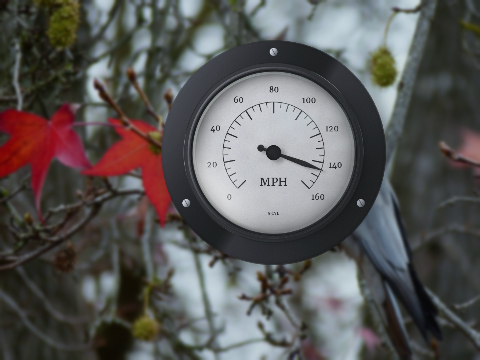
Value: 145 mph
